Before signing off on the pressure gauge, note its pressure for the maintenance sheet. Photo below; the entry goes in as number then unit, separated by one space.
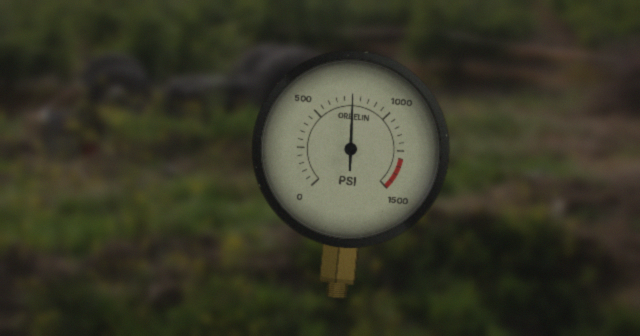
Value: 750 psi
